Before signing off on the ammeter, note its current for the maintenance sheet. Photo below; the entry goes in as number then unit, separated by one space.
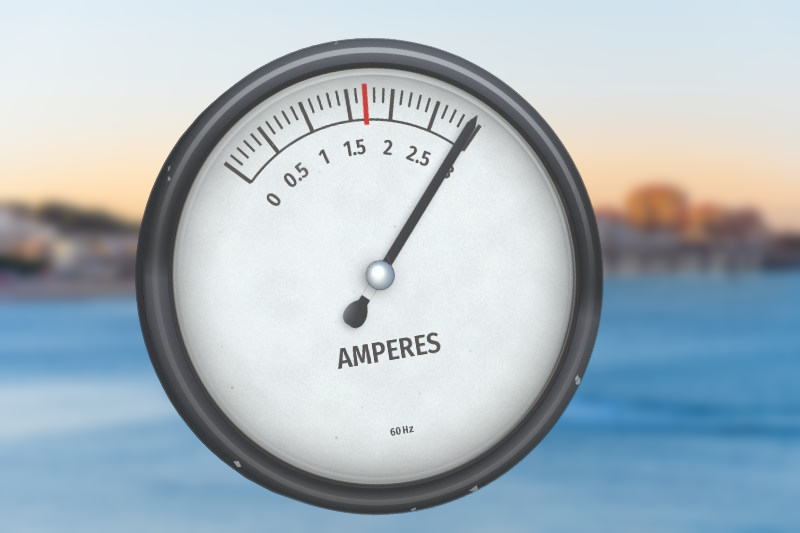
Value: 2.9 A
